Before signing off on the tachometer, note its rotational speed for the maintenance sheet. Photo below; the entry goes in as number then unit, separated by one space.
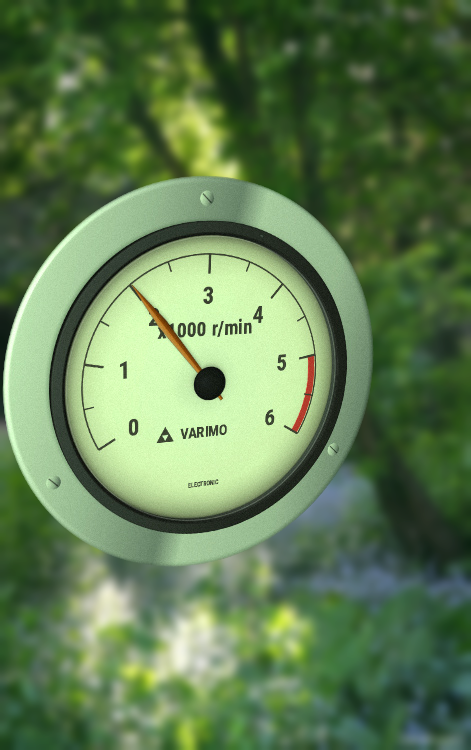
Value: 2000 rpm
